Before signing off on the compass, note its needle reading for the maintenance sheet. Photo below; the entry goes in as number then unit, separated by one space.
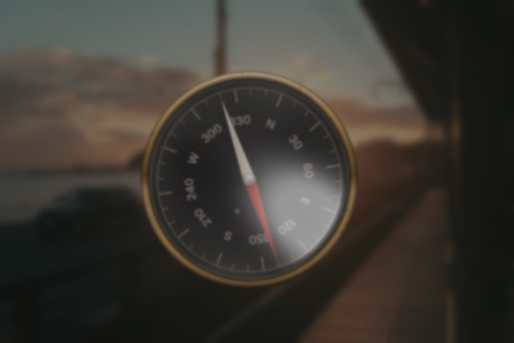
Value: 140 °
